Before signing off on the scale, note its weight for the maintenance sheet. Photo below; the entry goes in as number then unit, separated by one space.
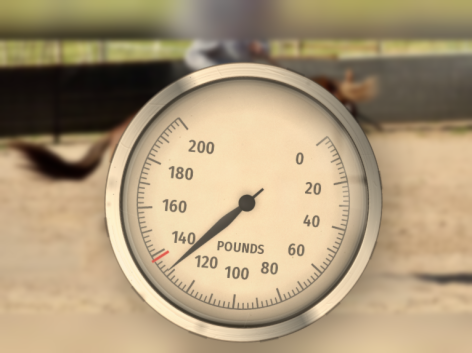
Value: 132 lb
